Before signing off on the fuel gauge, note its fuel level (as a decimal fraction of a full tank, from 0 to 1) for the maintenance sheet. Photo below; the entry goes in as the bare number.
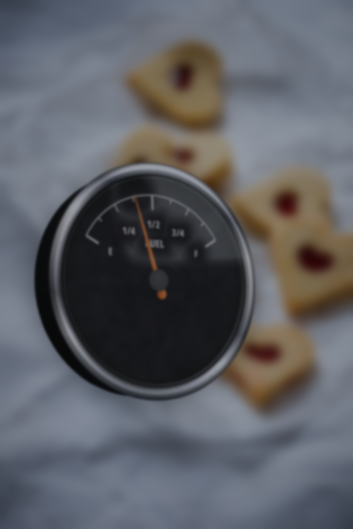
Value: 0.375
